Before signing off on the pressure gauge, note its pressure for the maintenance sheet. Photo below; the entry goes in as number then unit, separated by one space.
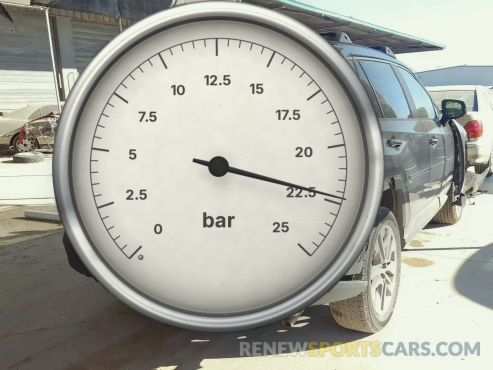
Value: 22.25 bar
